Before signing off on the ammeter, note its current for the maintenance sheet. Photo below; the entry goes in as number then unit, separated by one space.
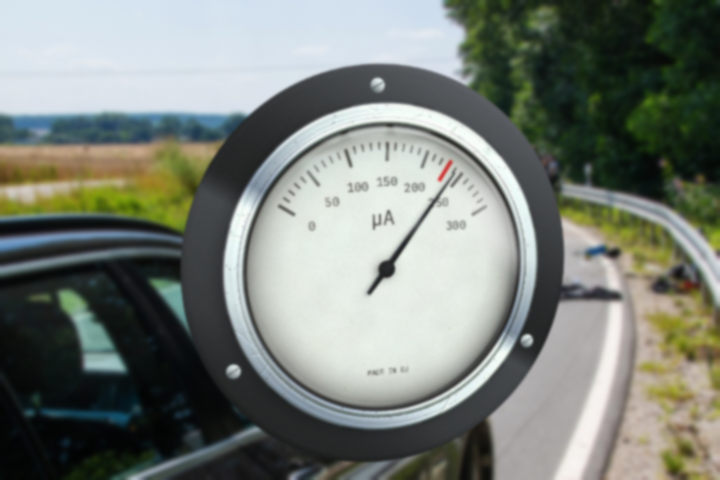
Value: 240 µA
